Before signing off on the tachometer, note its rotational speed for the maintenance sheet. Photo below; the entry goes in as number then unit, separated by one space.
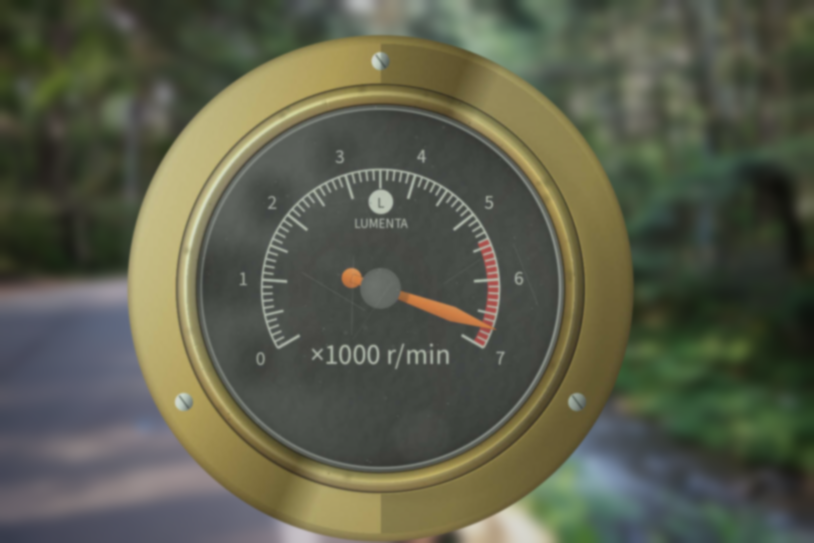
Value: 6700 rpm
